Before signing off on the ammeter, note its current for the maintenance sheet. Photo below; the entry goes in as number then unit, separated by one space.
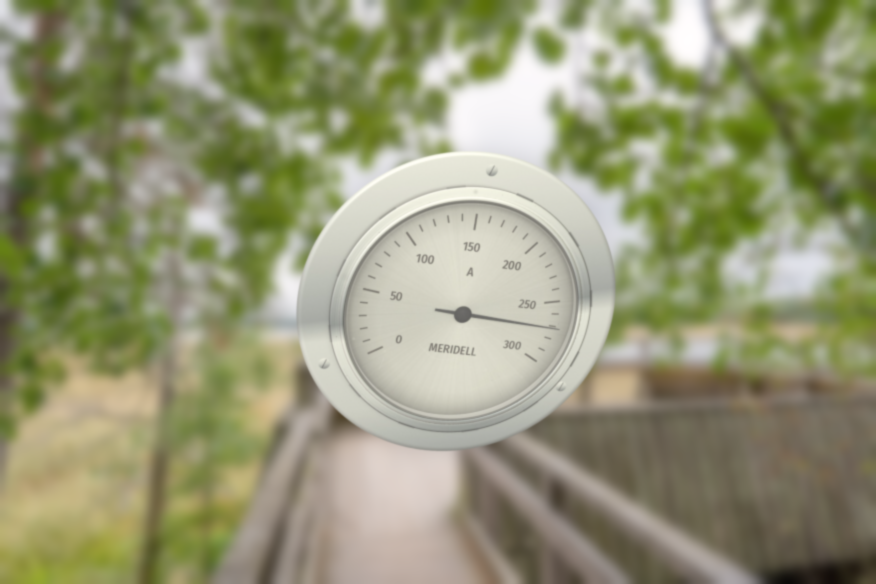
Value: 270 A
